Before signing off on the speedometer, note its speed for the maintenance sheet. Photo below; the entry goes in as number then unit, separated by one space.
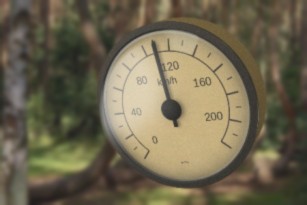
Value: 110 km/h
